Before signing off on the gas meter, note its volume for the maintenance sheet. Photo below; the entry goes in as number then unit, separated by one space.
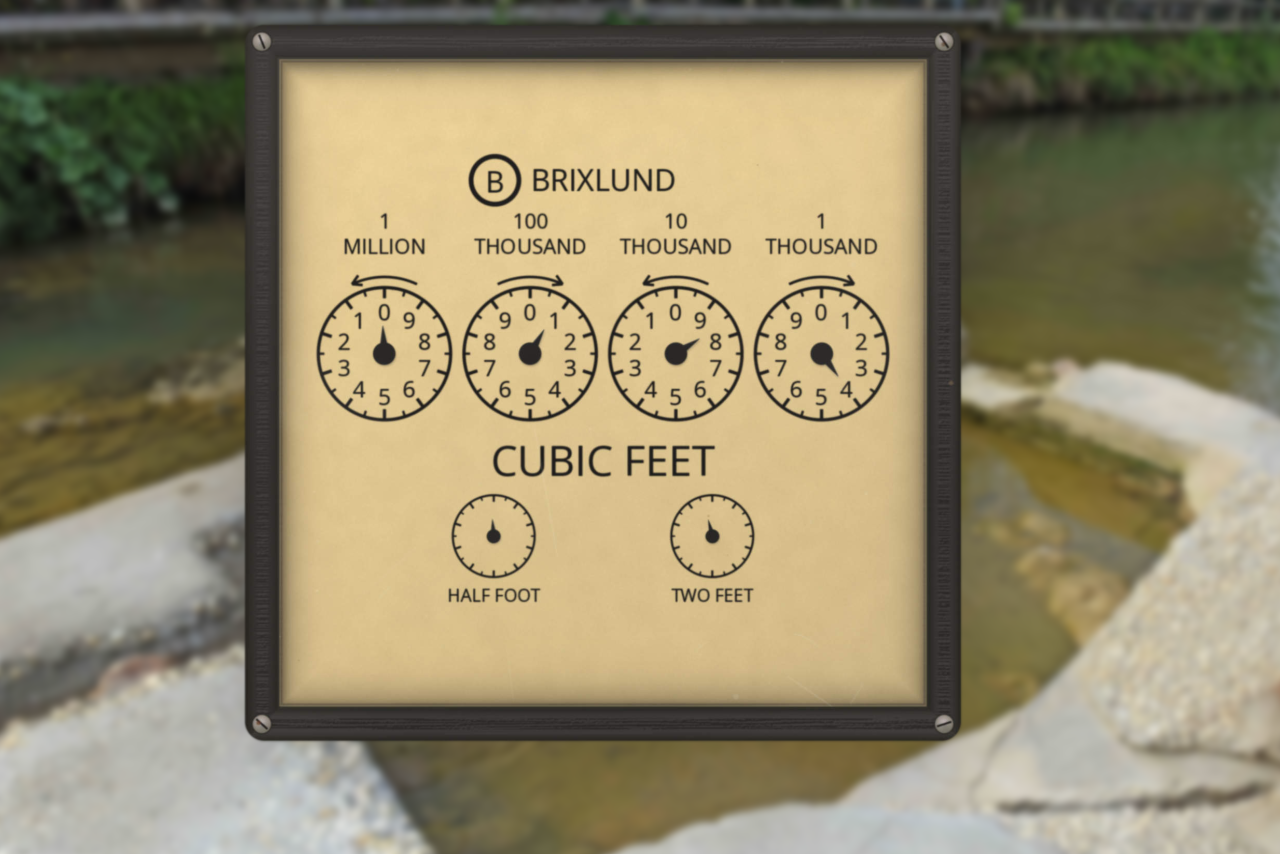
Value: 8400 ft³
